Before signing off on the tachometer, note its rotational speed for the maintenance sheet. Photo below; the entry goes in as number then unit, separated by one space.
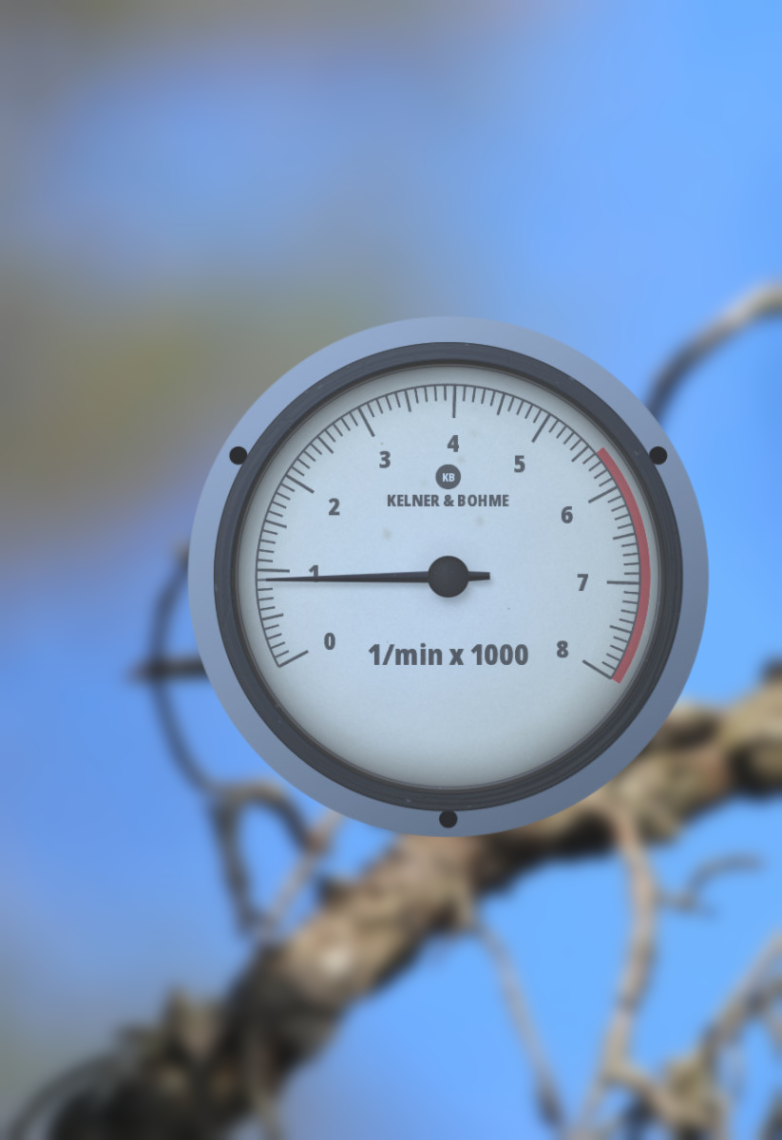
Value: 900 rpm
